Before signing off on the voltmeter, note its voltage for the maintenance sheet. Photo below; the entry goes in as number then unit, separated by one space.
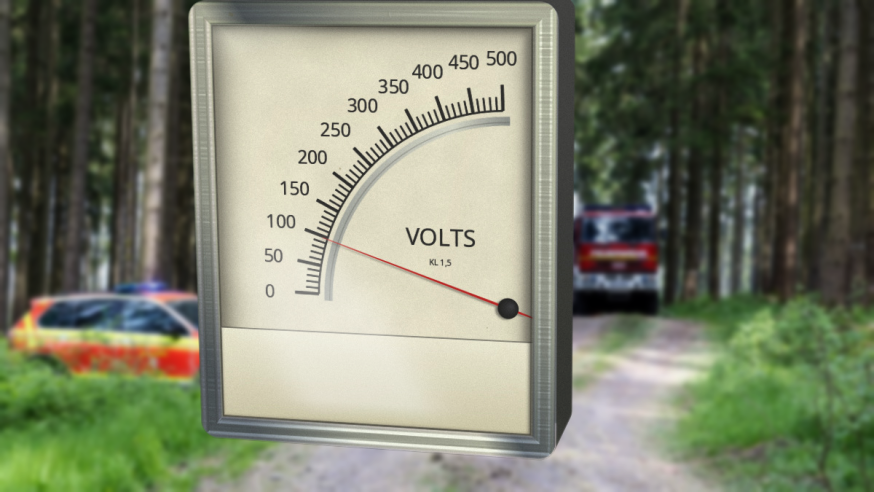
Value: 100 V
